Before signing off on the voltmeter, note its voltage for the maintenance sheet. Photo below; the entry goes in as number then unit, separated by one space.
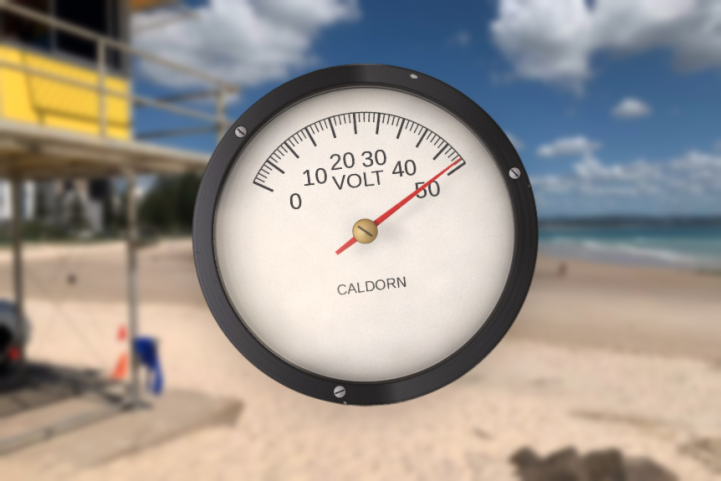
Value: 49 V
